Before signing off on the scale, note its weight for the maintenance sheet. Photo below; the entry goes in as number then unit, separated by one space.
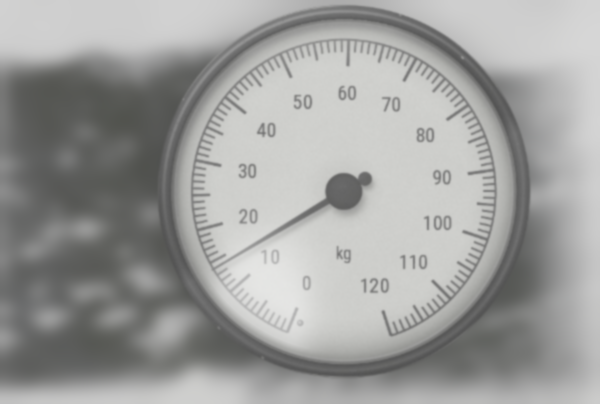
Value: 14 kg
